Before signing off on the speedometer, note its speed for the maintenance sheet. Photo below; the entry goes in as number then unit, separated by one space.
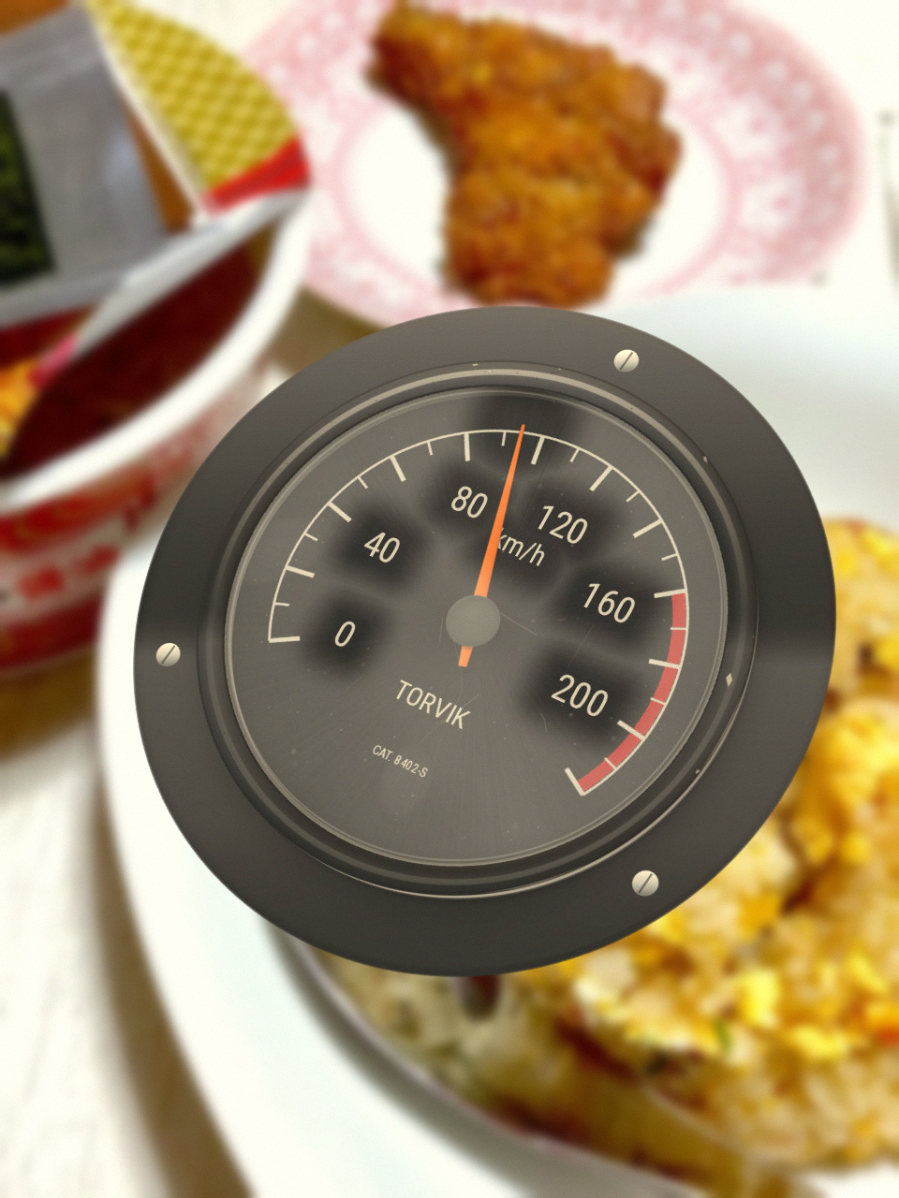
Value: 95 km/h
